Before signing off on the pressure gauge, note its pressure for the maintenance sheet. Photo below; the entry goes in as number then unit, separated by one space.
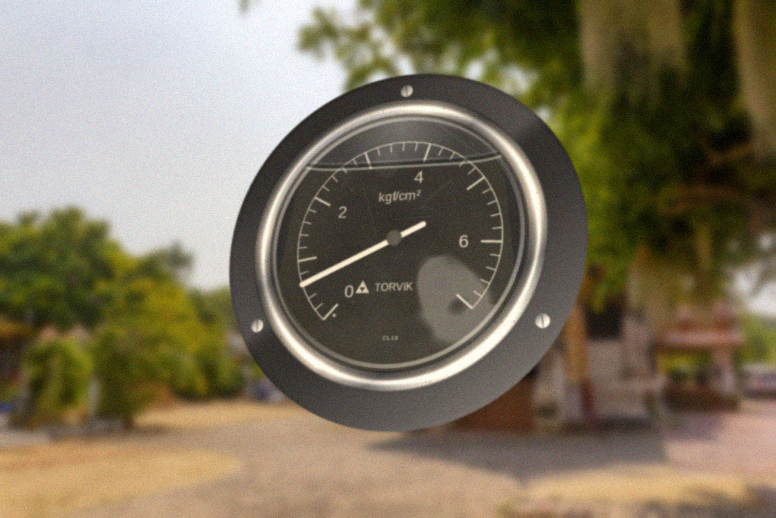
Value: 0.6 kg/cm²
